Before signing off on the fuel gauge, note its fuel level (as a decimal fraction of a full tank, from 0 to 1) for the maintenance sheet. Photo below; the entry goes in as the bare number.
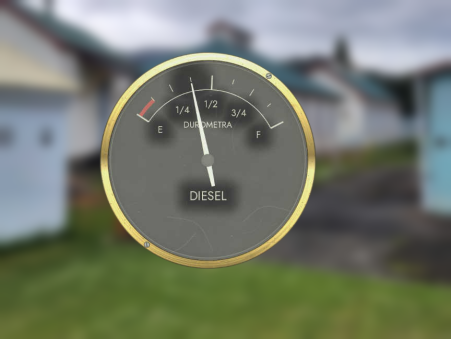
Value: 0.375
